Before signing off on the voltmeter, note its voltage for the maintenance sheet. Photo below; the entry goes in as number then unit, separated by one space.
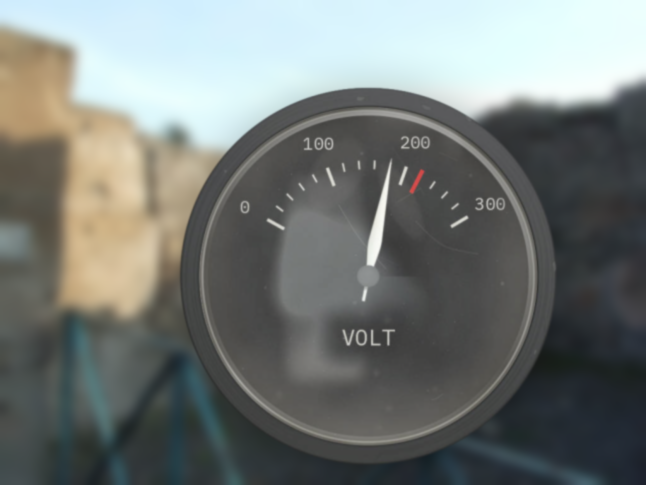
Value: 180 V
